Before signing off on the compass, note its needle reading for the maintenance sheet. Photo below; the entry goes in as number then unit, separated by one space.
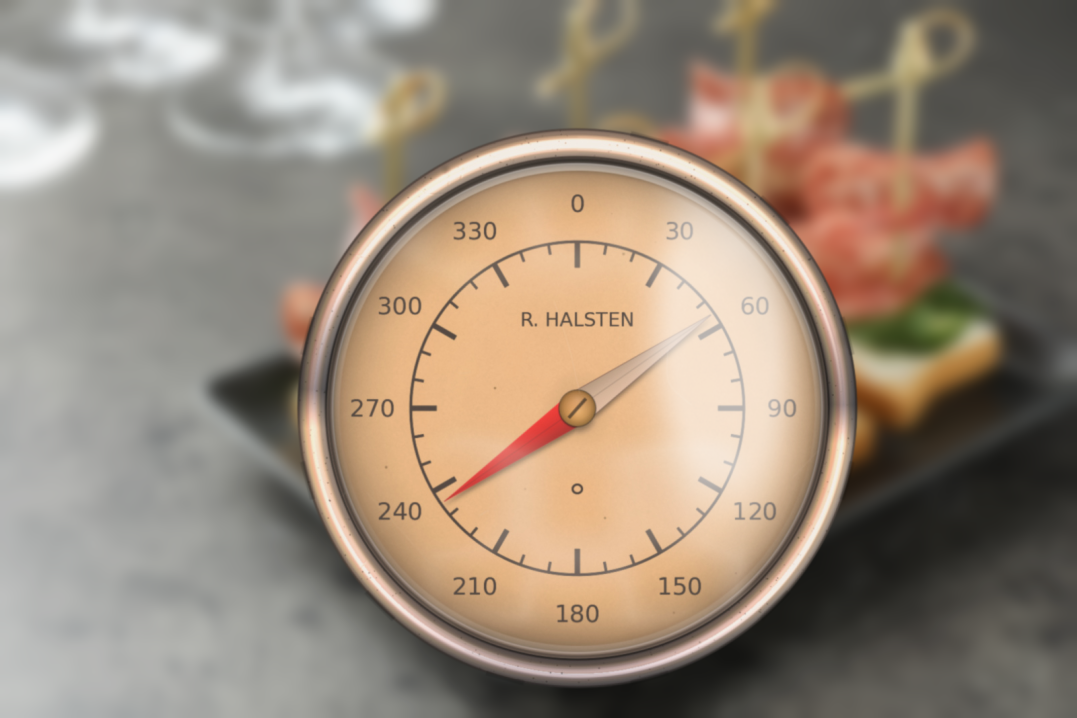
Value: 235 °
